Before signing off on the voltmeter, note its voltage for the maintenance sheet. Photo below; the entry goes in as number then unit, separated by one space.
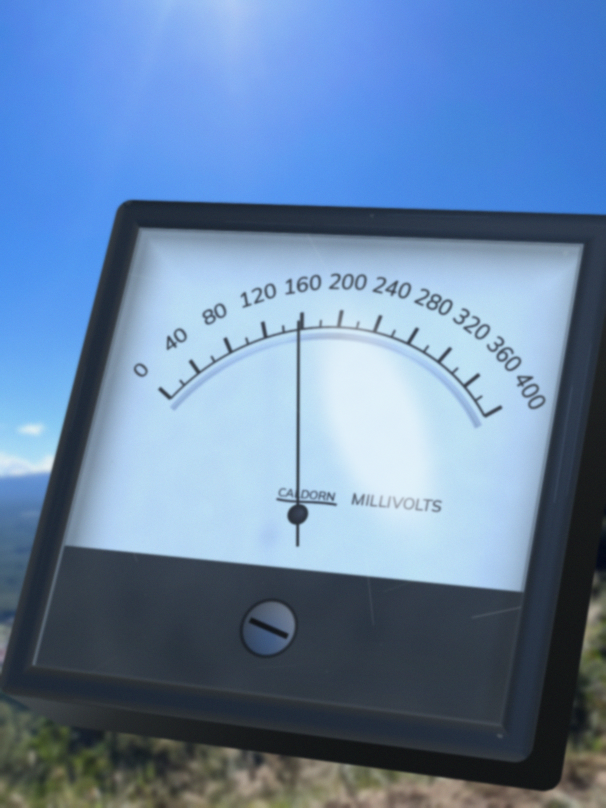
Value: 160 mV
